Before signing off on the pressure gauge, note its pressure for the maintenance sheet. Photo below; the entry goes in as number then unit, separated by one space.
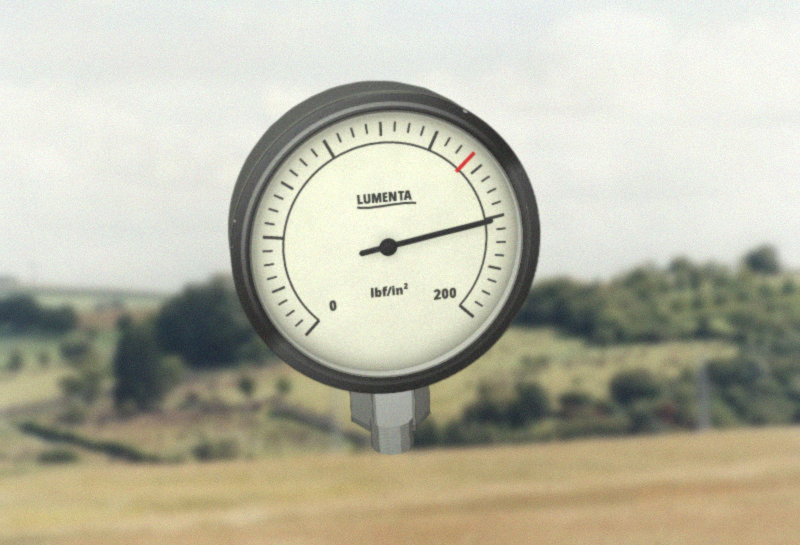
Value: 160 psi
